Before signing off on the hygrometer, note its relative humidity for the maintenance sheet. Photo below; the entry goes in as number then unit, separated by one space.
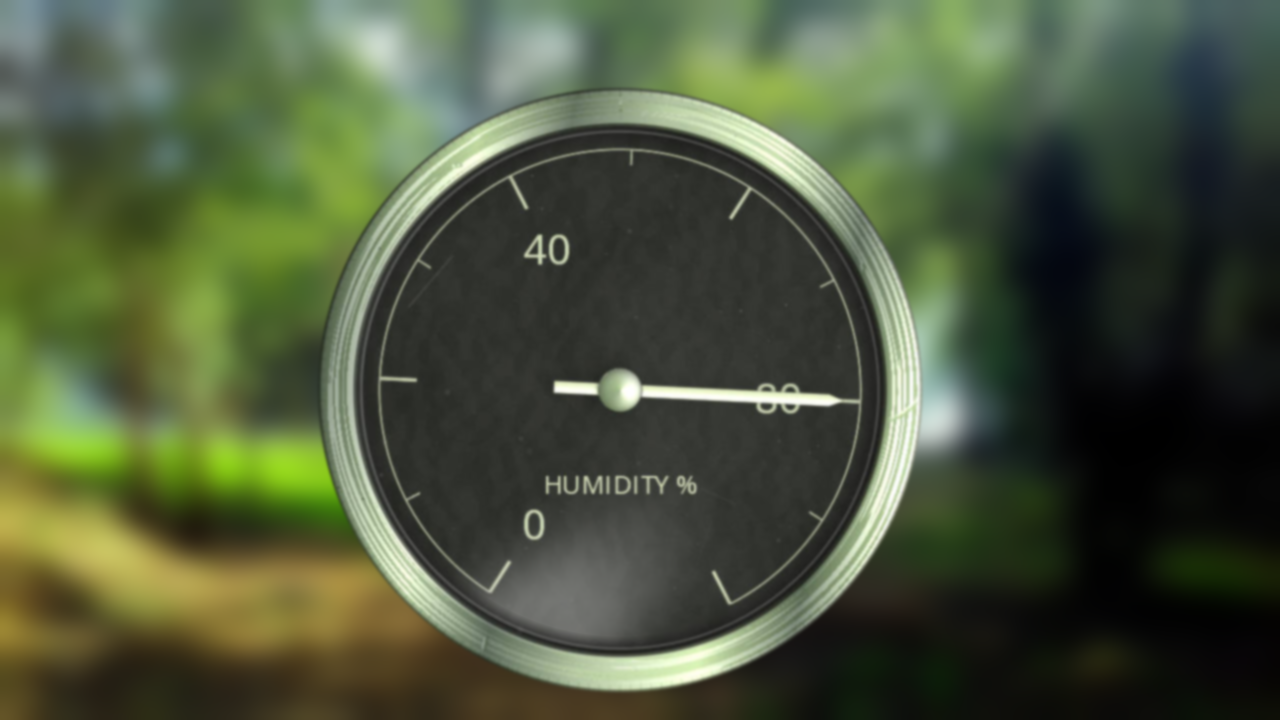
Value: 80 %
